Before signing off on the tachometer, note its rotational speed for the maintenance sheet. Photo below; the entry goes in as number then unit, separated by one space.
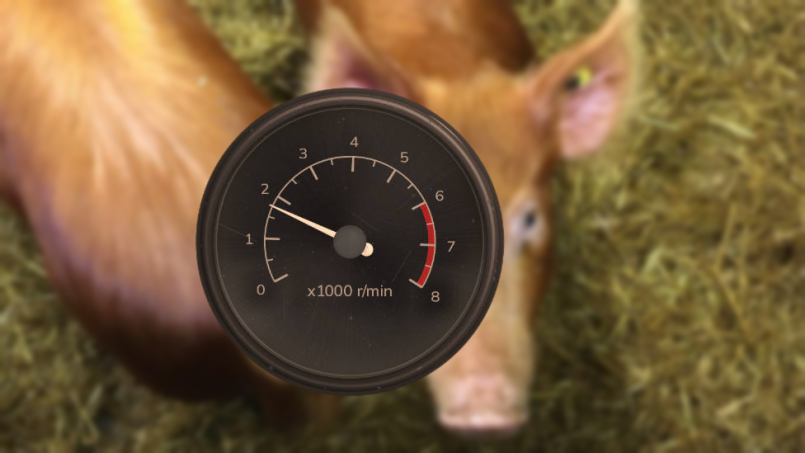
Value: 1750 rpm
